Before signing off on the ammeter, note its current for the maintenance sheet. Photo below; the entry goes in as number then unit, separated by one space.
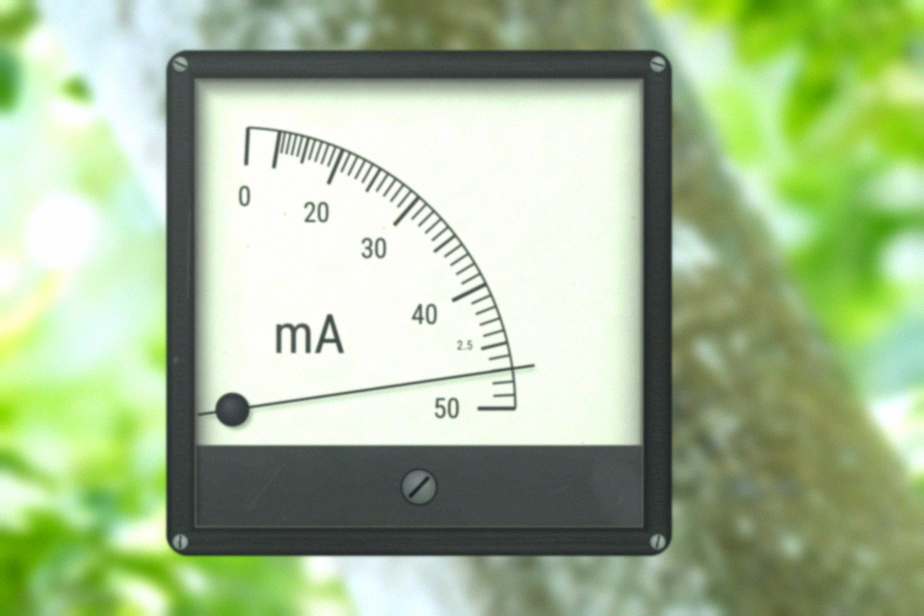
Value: 47 mA
